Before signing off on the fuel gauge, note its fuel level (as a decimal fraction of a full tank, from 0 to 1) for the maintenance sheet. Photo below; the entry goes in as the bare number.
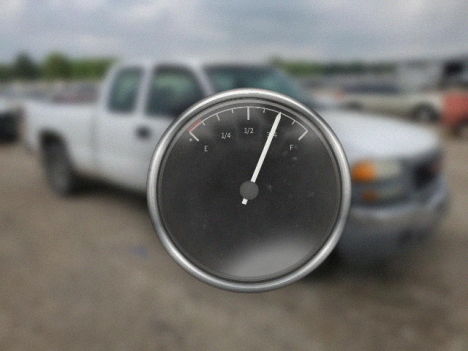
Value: 0.75
